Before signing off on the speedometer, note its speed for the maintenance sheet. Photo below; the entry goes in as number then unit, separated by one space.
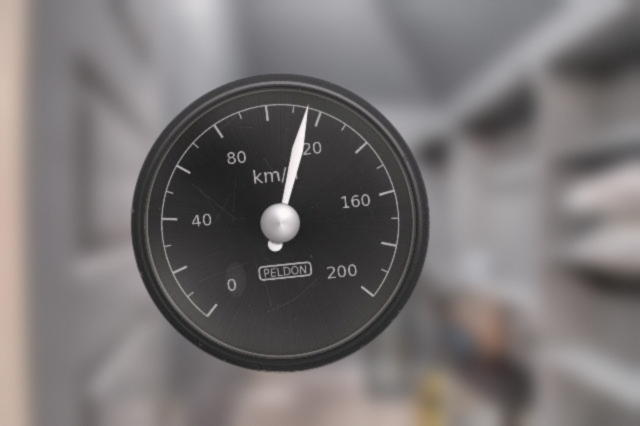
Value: 115 km/h
